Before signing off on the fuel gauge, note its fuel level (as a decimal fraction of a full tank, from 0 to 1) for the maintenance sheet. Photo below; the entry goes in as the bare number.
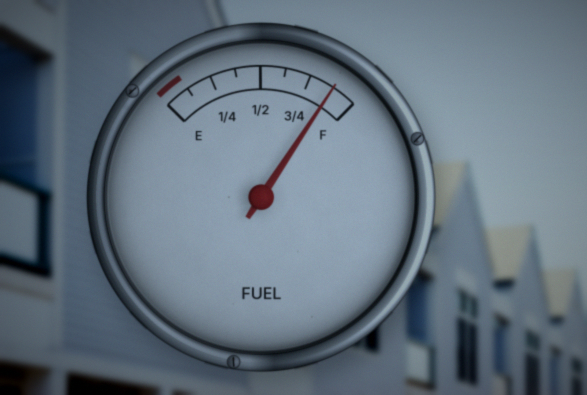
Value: 0.875
